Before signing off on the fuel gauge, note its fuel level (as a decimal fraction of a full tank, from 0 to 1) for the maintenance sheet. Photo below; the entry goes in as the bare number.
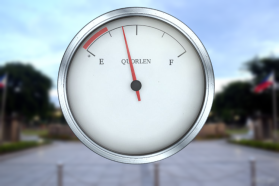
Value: 0.375
